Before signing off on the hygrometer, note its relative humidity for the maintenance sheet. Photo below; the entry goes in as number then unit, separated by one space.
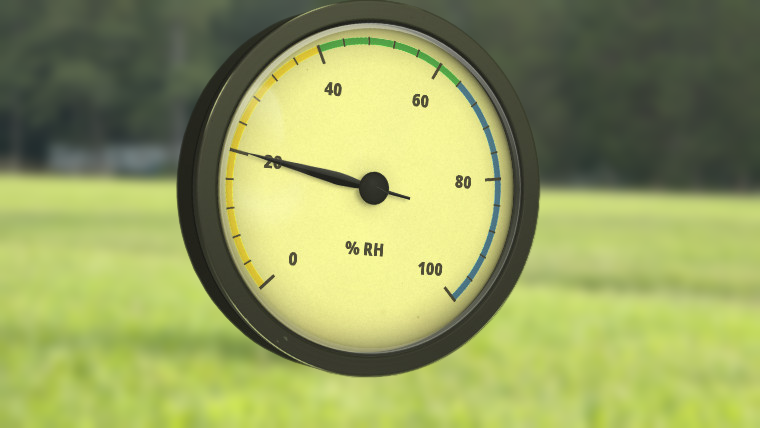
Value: 20 %
